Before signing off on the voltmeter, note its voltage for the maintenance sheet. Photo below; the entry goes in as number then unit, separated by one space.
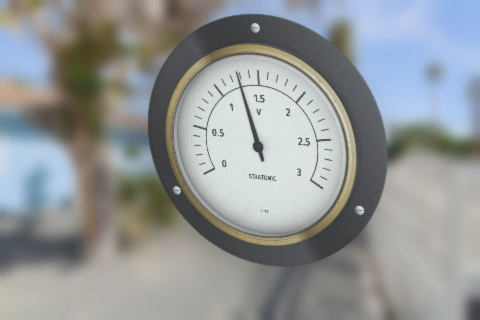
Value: 1.3 V
